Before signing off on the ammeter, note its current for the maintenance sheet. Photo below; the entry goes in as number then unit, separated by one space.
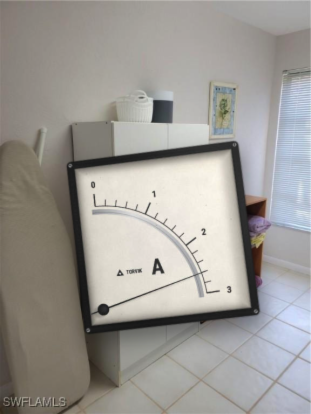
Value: 2.6 A
